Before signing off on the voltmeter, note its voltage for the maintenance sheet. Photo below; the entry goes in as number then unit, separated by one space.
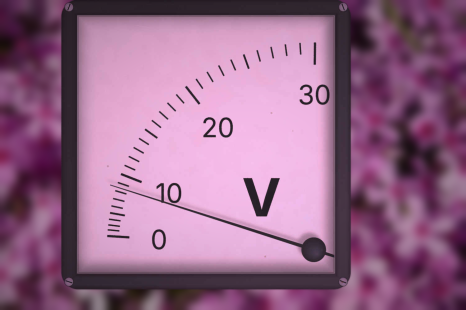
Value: 8.5 V
